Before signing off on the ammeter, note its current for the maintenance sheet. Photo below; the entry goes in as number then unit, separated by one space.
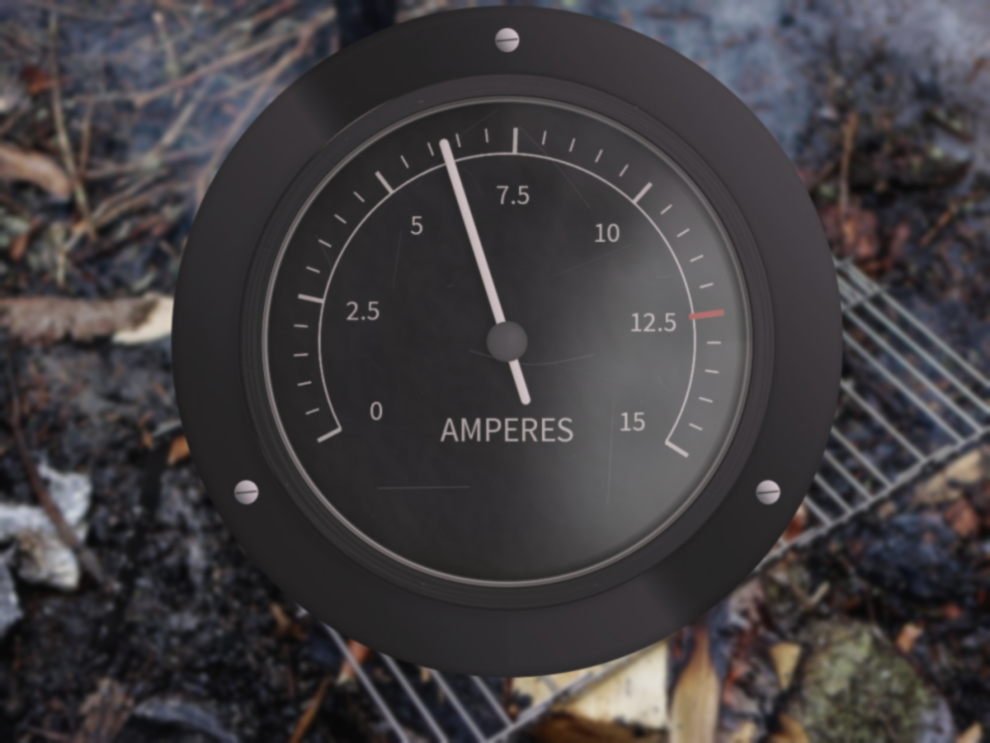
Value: 6.25 A
